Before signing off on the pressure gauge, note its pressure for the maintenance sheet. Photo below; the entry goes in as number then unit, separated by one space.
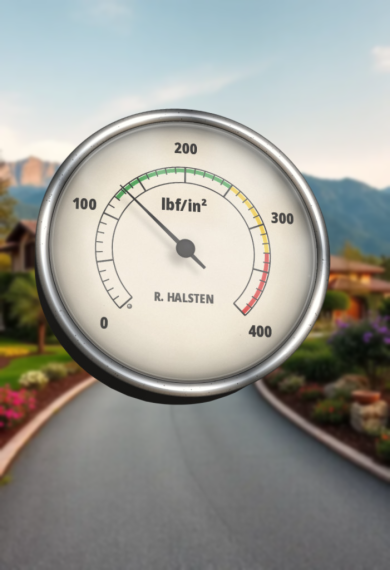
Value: 130 psi
